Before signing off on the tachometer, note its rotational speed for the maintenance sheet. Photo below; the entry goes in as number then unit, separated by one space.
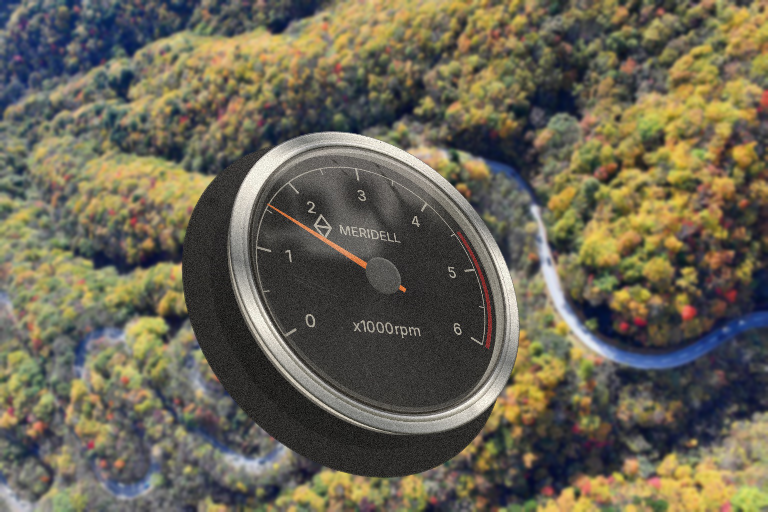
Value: 1500 rpm
